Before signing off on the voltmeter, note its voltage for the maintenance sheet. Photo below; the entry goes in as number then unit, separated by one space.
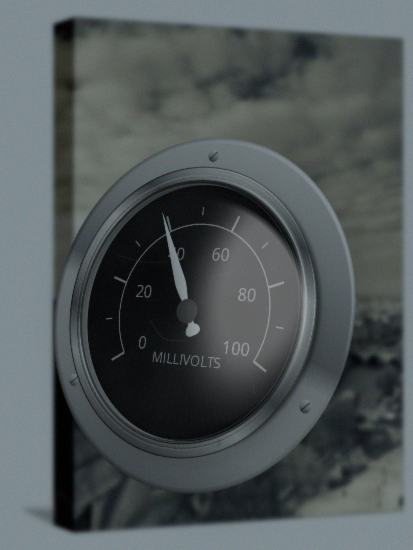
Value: 40 mV
